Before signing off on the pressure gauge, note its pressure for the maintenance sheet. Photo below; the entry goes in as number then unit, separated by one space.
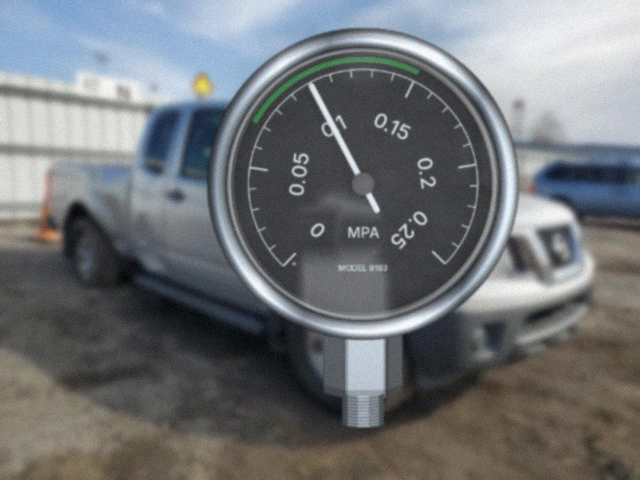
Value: 0.1 MPa
